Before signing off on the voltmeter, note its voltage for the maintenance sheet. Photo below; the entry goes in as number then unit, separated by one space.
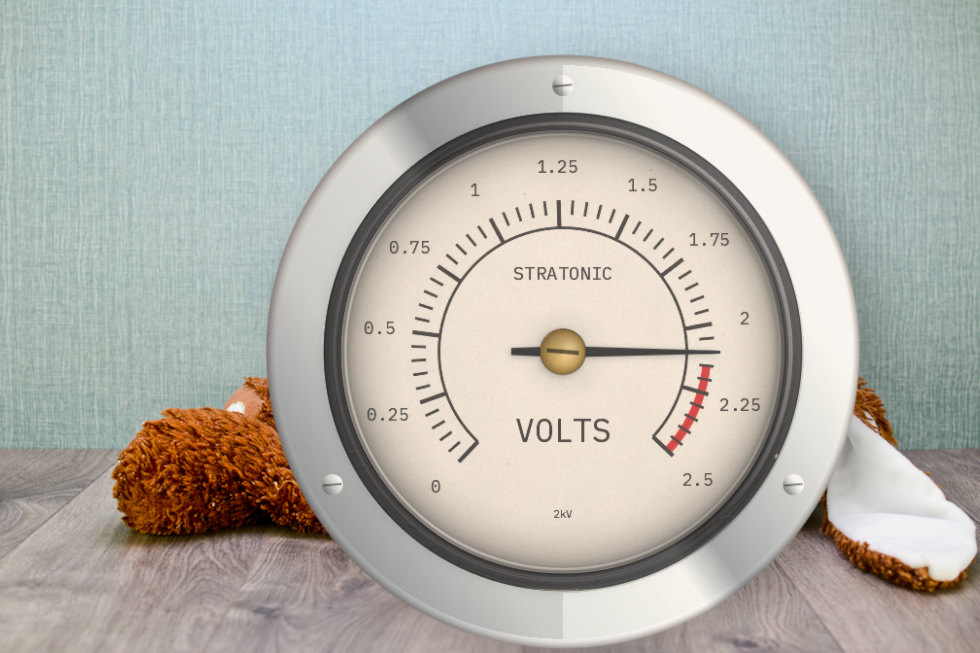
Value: 2.1 V
